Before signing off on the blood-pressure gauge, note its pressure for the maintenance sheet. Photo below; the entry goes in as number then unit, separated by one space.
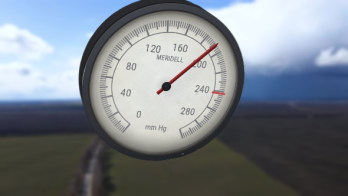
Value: 190 mmHg
